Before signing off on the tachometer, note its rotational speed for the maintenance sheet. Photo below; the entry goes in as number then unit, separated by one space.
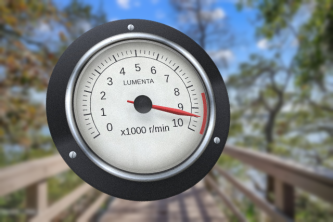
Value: 9400 rpm
